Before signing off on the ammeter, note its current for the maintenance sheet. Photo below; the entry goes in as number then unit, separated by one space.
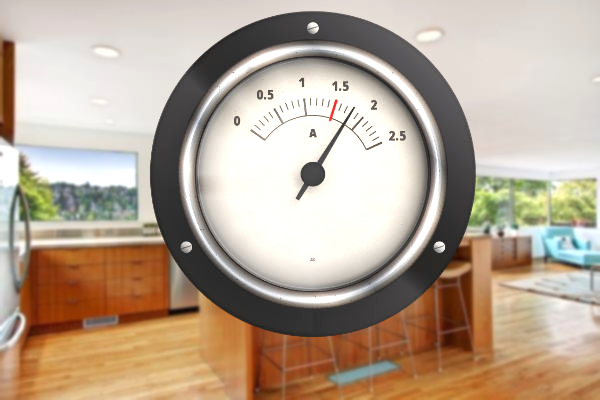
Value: 1.8 A
